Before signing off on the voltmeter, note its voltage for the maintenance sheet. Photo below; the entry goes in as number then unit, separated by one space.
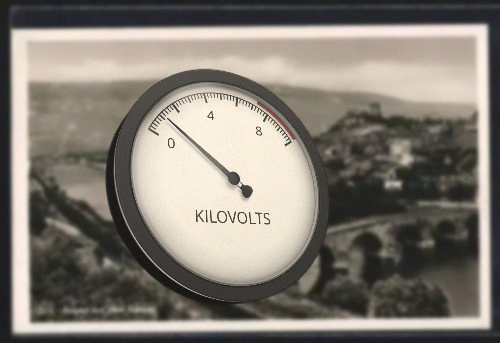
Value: 1 kV
